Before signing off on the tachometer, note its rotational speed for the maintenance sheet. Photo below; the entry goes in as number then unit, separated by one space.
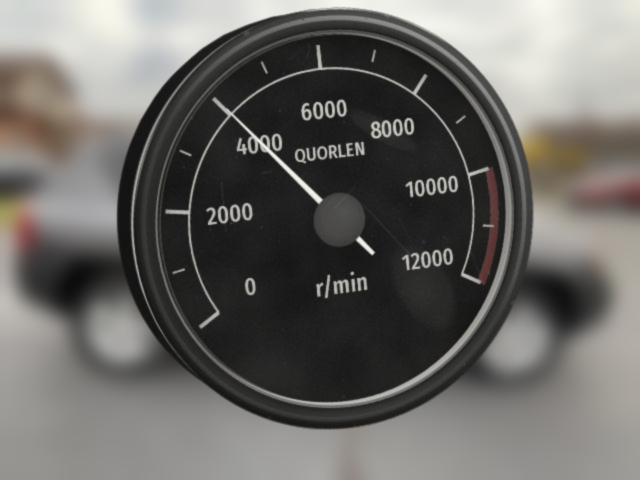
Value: 4000 rpm
